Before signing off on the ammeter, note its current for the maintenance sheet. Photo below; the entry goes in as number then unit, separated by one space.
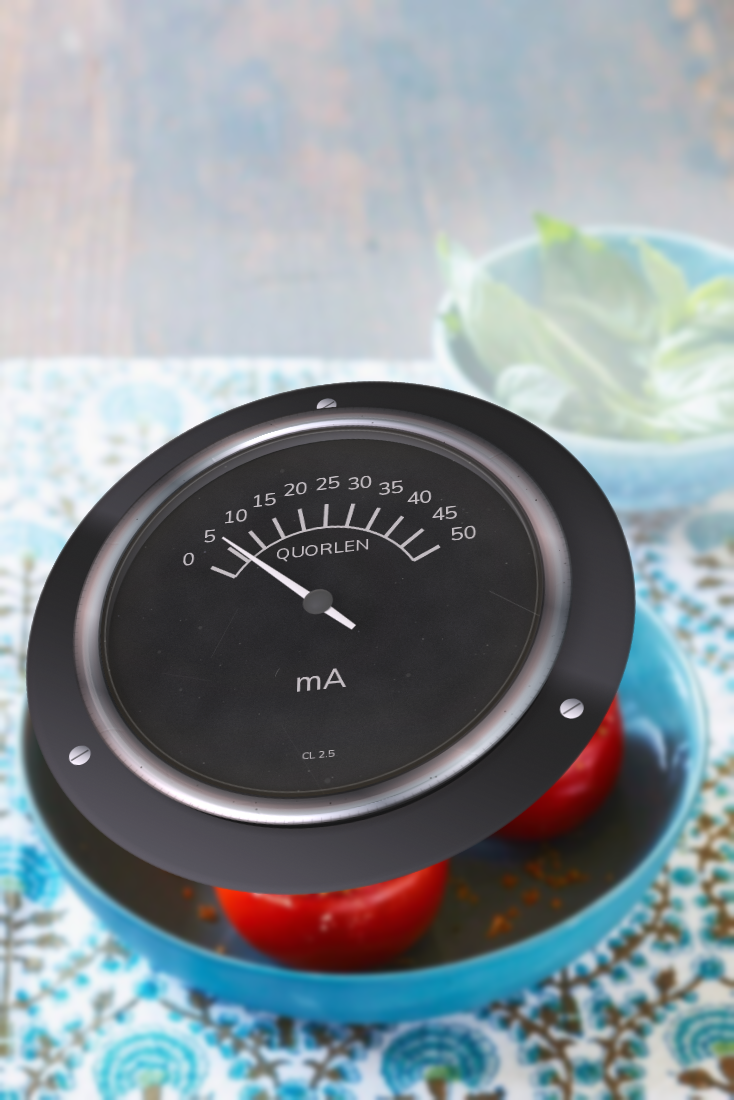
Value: 5 mA
